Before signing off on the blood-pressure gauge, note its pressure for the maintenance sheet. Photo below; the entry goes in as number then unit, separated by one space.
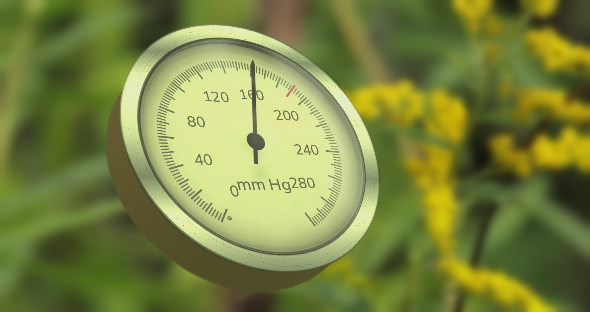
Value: 160 mmHg
